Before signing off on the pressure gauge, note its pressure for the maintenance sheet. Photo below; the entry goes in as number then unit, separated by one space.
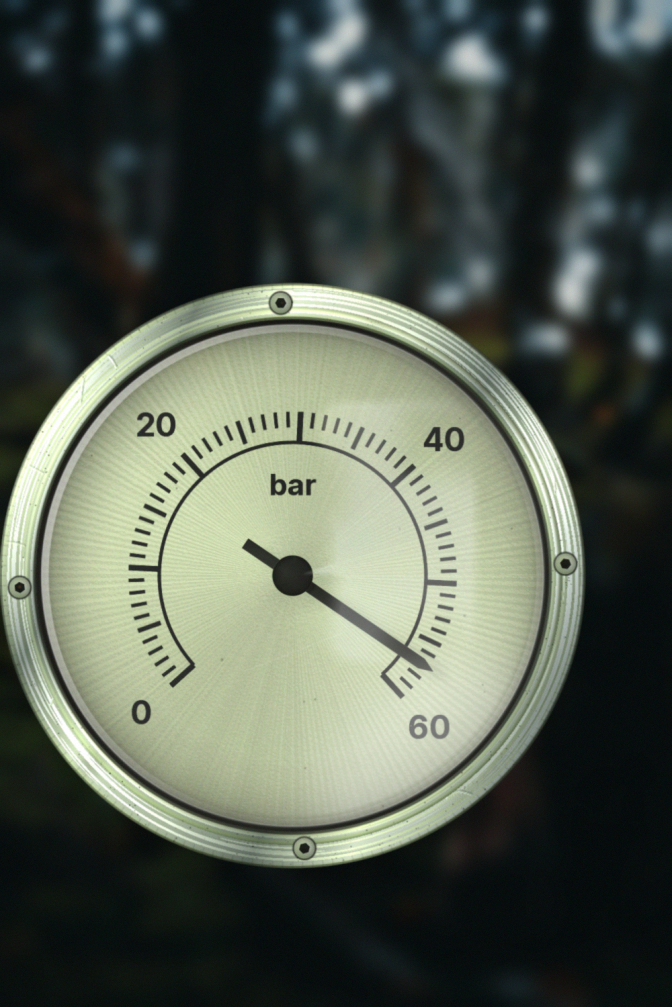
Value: 57 bar
